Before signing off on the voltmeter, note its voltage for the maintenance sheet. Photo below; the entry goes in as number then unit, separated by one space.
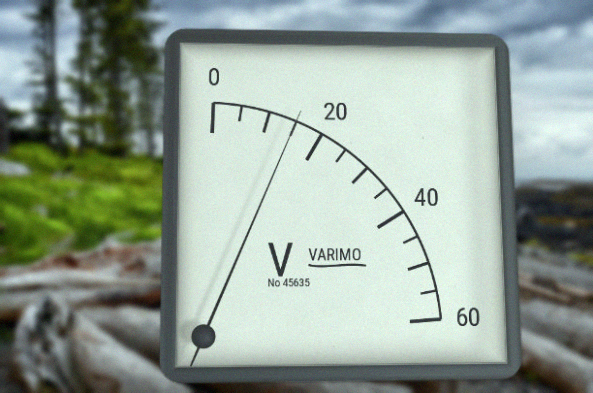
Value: 15 V
